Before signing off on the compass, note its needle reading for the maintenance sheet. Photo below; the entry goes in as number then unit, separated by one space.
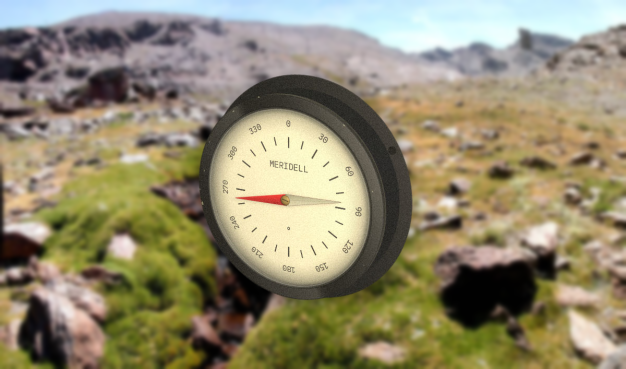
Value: 262.5 °
